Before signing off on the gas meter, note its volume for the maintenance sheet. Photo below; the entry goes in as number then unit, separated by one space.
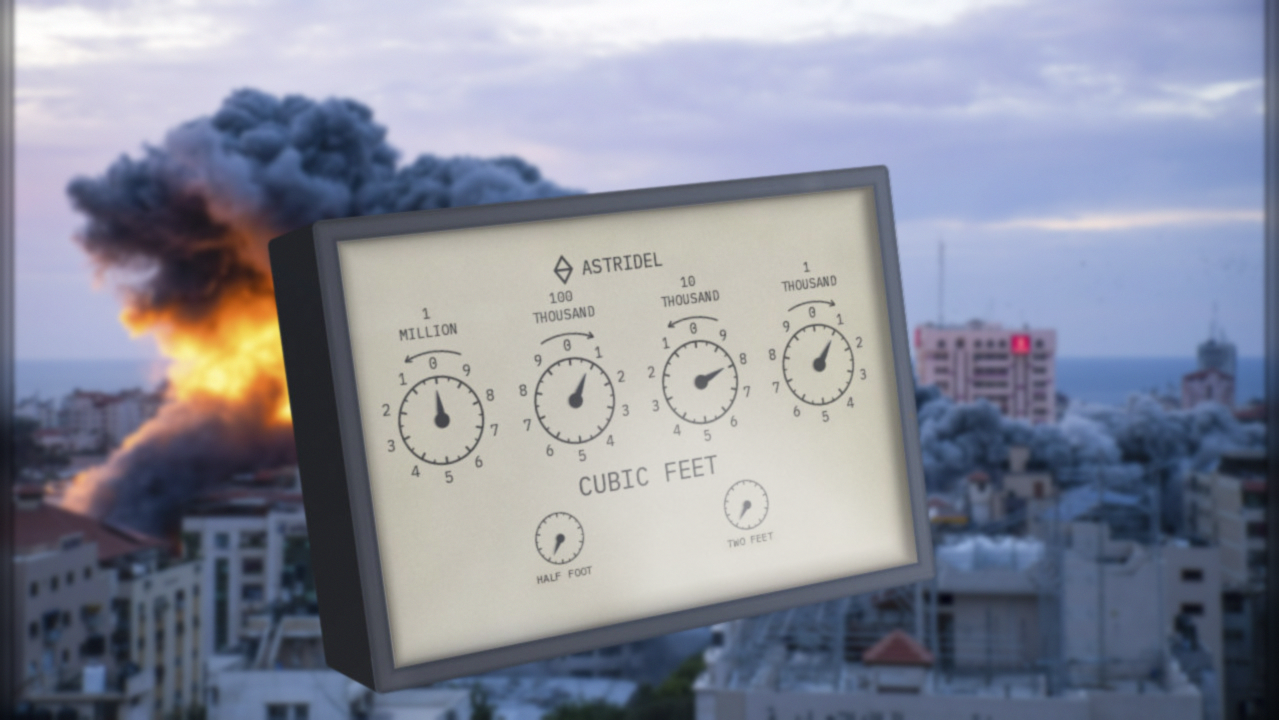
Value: 8100 ft³
